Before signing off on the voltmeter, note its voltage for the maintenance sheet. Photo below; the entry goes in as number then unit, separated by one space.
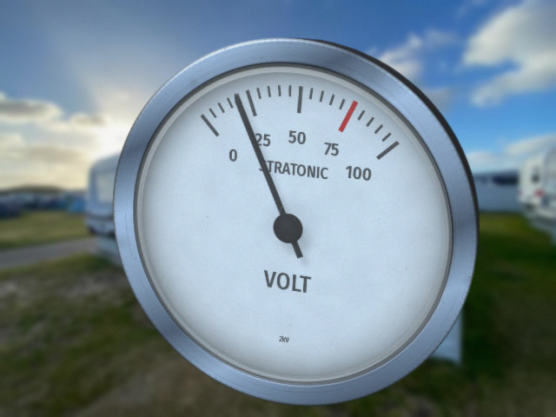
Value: 20 V
